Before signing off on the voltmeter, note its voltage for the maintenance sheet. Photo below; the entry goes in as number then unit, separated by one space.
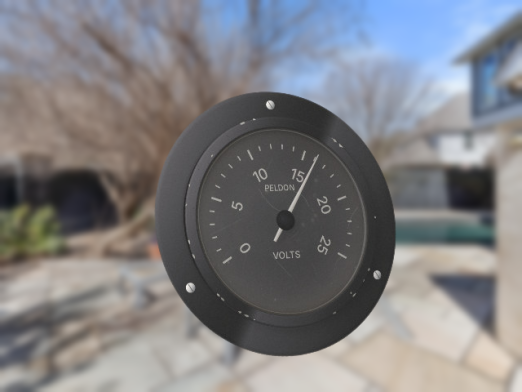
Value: 16 V
